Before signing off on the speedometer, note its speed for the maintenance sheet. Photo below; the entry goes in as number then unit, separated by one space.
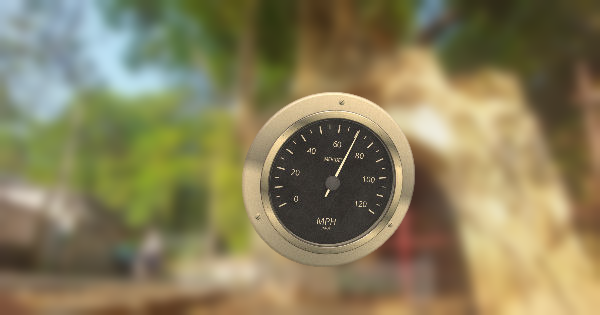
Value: 70 mph
